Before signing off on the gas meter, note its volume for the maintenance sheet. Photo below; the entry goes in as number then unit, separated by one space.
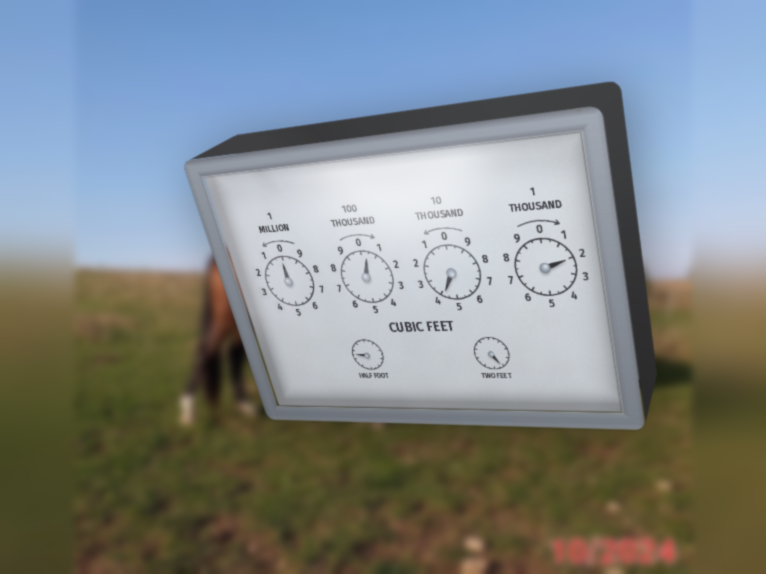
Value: 4200 ft³
